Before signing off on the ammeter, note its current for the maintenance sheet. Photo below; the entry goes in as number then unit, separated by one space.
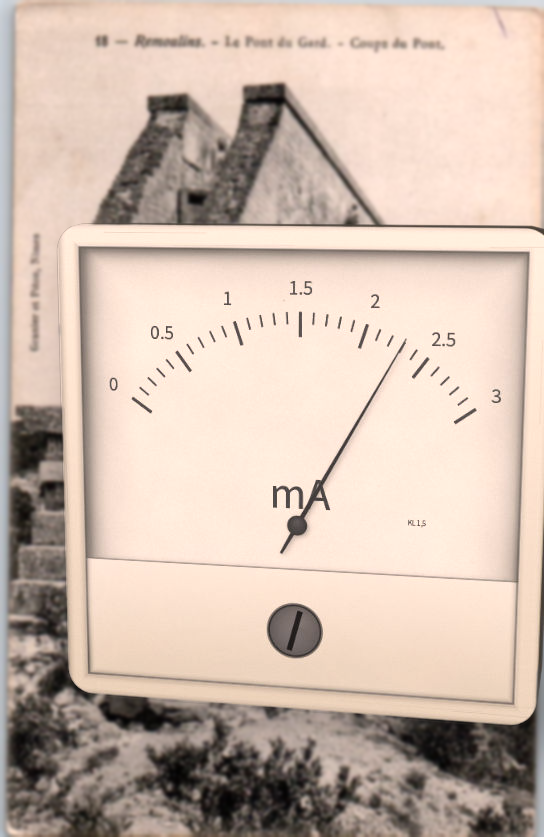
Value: 2.3 mA
